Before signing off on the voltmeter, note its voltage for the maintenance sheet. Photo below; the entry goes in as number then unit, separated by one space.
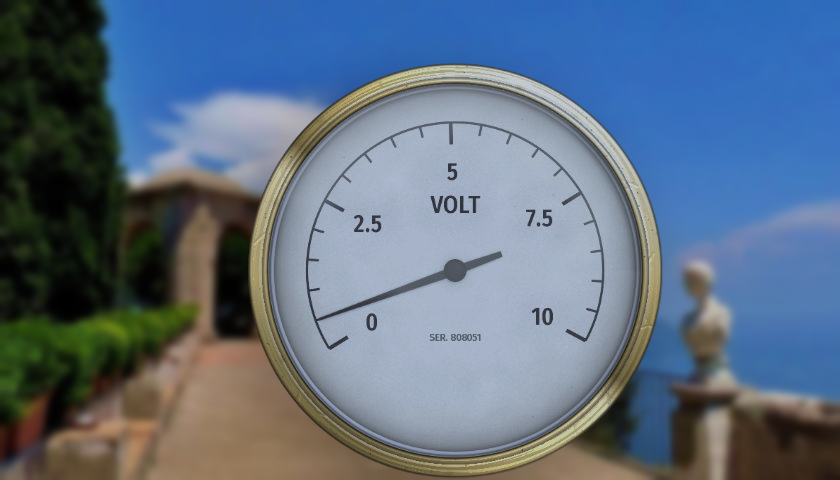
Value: 0.5 V
